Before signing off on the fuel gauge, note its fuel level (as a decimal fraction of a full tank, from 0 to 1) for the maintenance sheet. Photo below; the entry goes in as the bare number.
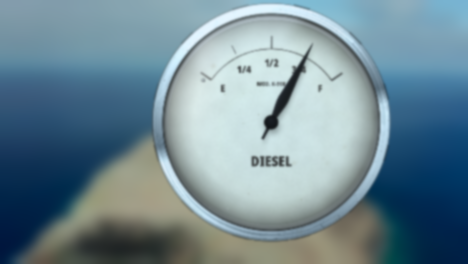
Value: 0.75
